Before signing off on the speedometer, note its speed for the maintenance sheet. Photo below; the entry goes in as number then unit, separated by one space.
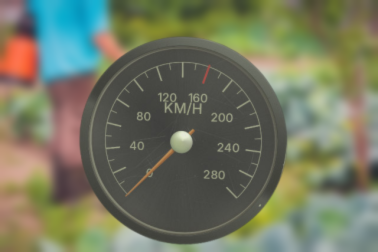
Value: 0 km/h
